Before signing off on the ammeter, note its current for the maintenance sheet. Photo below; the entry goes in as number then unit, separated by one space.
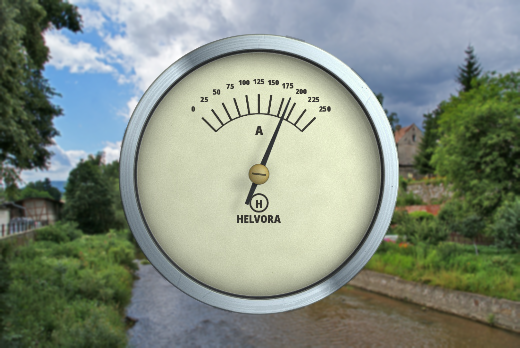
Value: 187.5 A
